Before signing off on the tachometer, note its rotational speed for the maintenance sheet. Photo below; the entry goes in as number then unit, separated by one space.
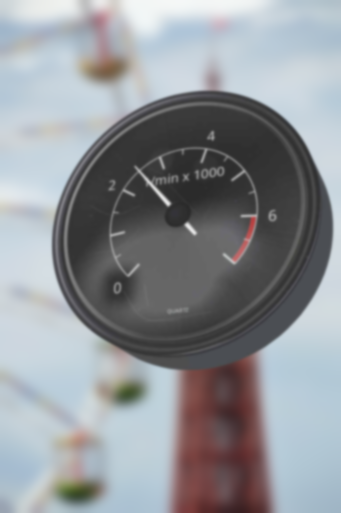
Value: 2500 rpm
